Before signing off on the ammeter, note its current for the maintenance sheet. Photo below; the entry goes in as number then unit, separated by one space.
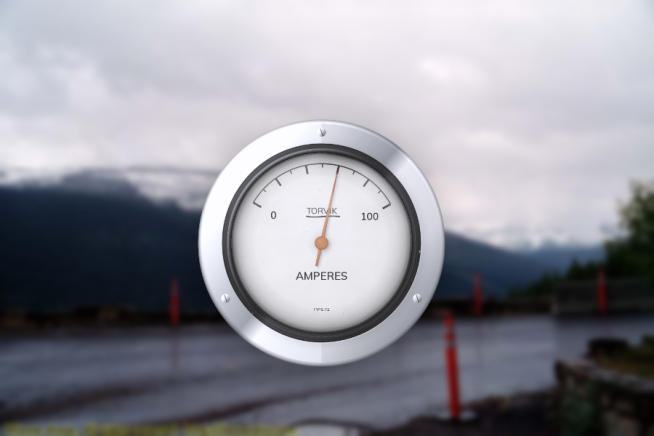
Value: 60 A
